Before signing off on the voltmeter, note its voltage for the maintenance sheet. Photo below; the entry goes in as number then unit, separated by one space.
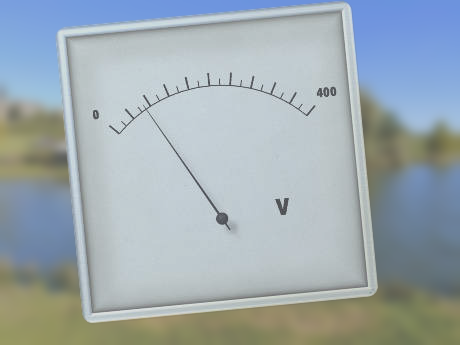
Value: 70 V
